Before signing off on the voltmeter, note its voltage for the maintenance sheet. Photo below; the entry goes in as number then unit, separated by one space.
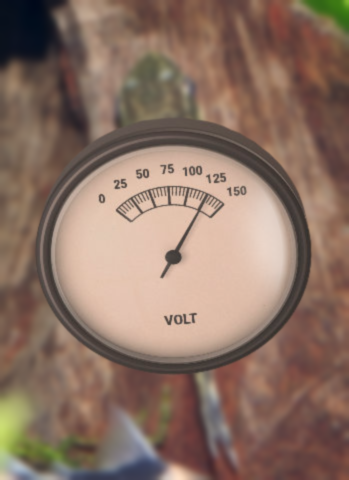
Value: 125 V
